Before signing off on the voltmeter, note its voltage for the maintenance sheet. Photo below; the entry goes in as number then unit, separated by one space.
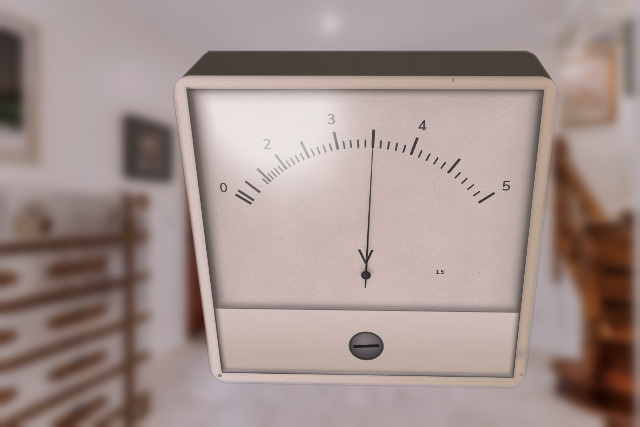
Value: 3.5 V
